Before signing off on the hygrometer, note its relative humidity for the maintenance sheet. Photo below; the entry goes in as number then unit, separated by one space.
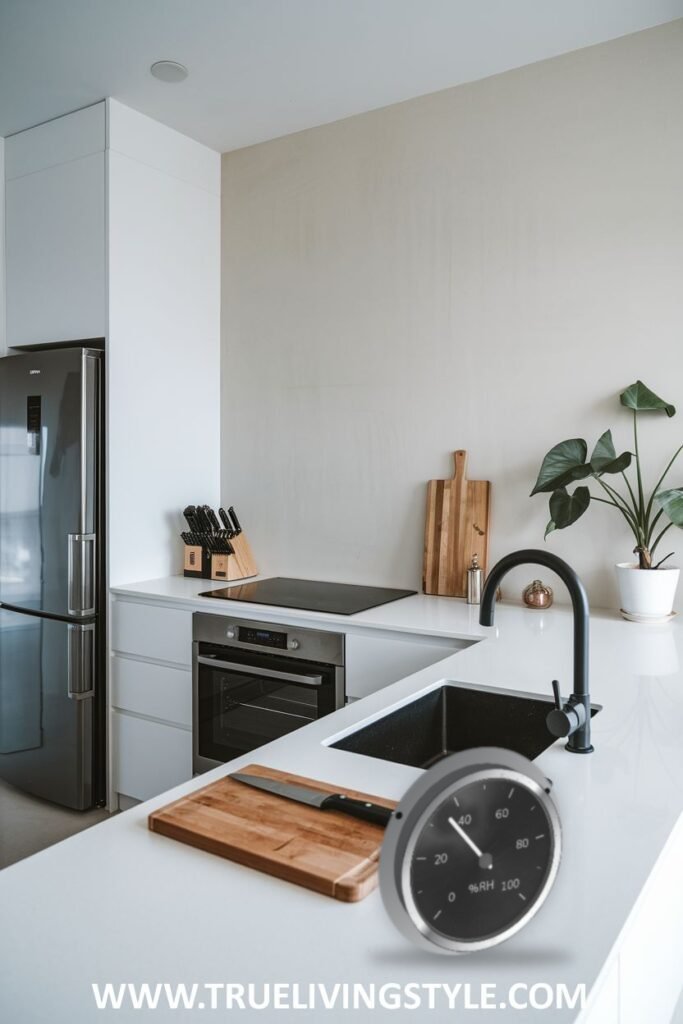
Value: 35 %
